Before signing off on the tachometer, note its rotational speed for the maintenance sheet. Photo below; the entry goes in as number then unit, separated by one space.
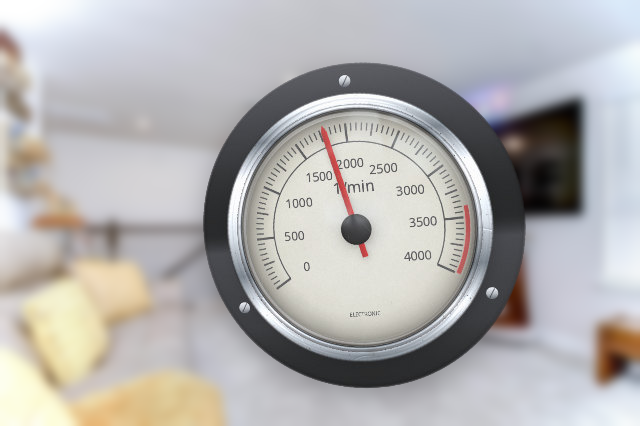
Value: 1800 rpm
